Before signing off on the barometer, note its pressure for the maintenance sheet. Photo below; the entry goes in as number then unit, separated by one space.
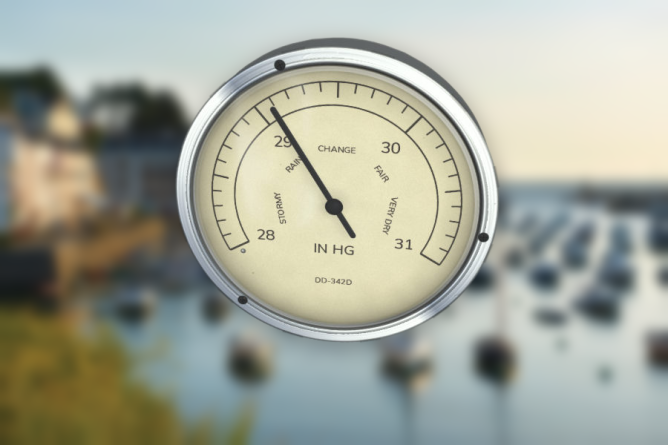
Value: 29.1 inHg
